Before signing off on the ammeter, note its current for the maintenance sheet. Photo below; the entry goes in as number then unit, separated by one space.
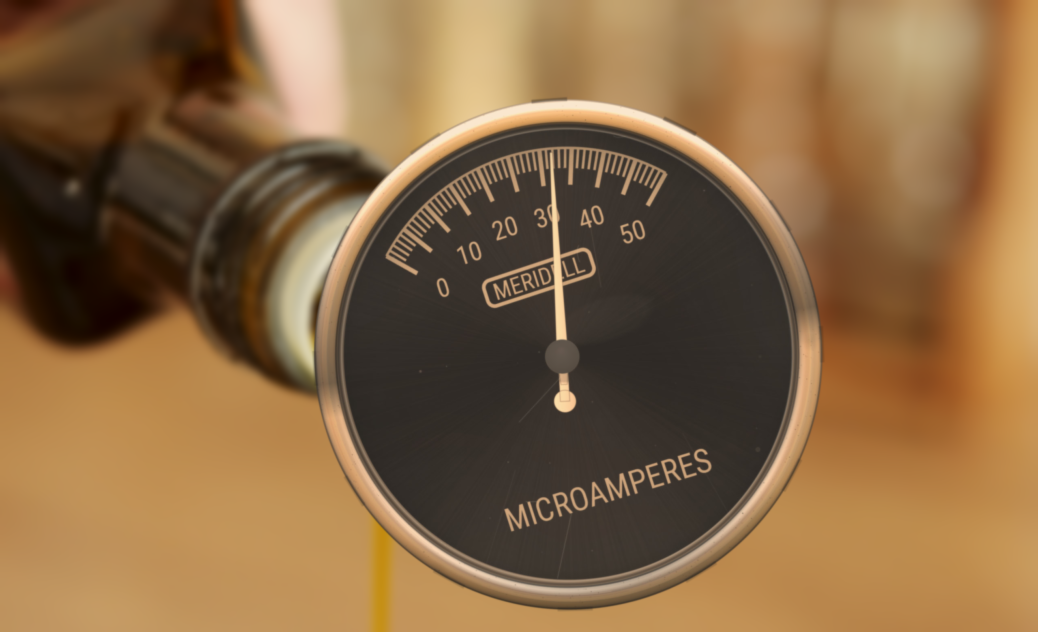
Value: 32 µA
